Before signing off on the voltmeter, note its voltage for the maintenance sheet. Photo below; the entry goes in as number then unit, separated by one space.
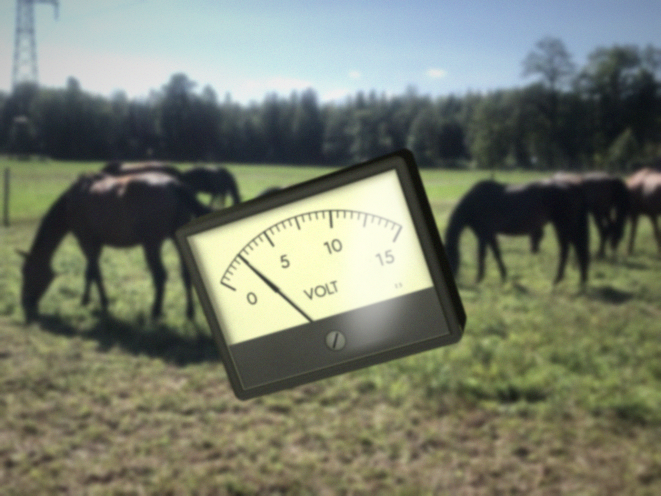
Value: 2.5 V
